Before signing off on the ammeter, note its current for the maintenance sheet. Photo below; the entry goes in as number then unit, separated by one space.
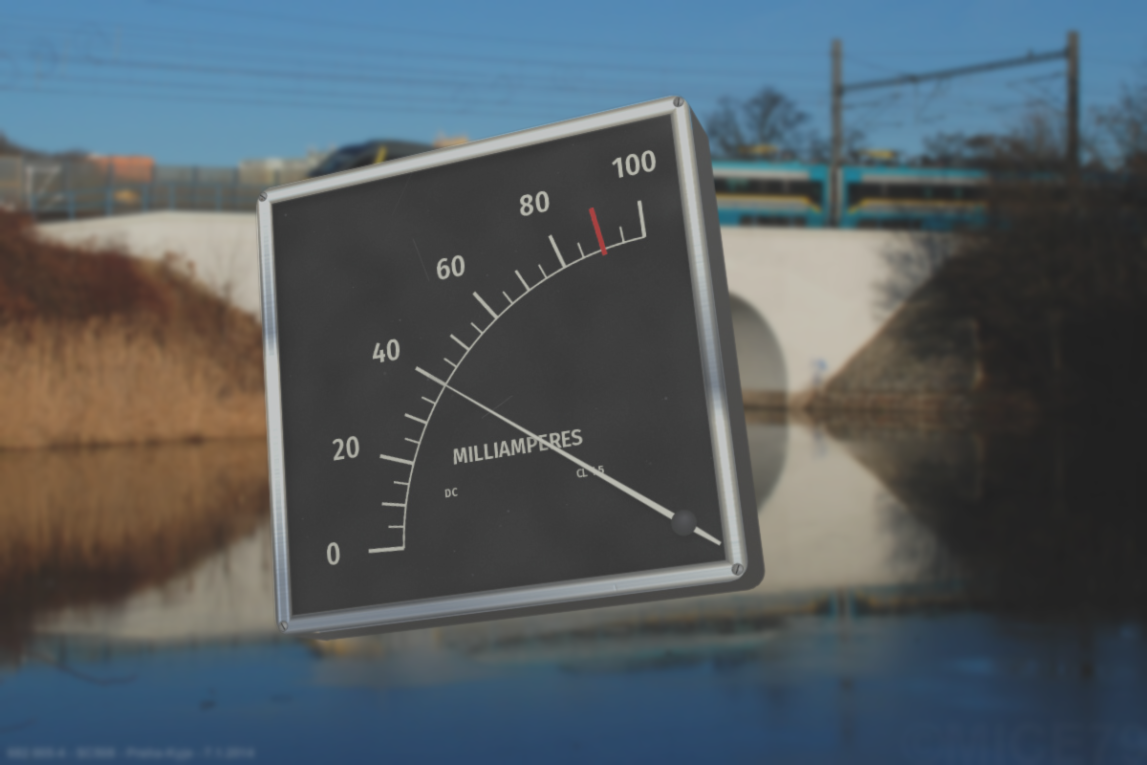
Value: 40 mA
